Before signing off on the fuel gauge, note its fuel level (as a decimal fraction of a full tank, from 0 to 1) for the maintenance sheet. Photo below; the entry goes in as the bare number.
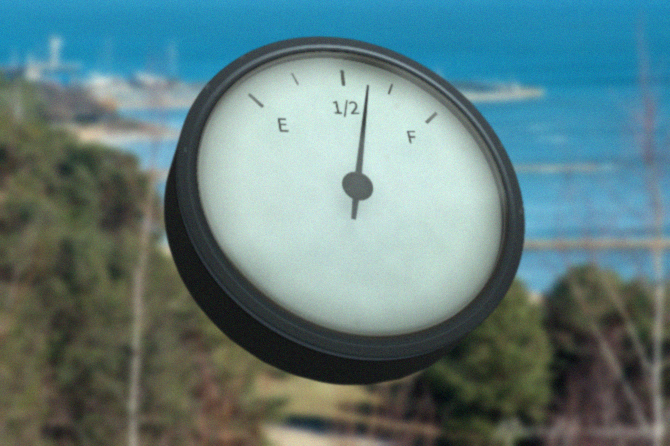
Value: 0.625
